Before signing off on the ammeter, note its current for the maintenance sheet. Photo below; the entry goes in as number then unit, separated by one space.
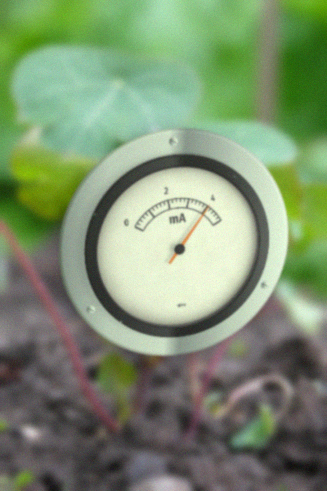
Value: 4 mA
